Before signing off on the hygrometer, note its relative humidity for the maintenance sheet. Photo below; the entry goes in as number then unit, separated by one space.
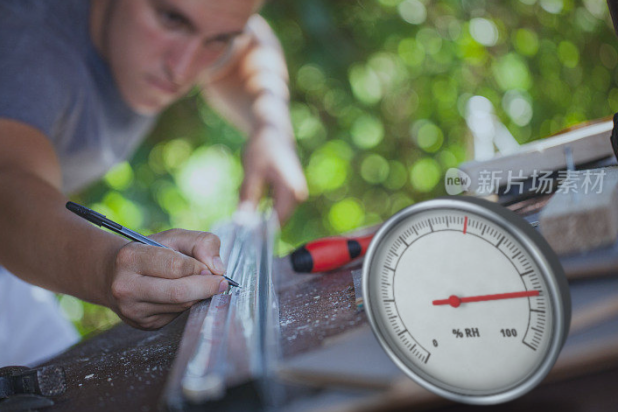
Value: 85 %
